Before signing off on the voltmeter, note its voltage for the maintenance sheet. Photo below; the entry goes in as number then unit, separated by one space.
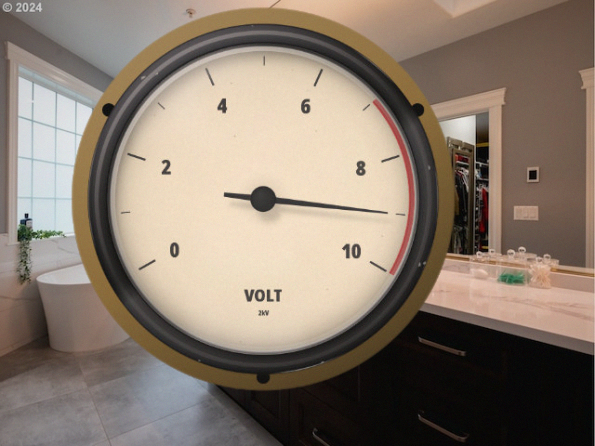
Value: 9 V
